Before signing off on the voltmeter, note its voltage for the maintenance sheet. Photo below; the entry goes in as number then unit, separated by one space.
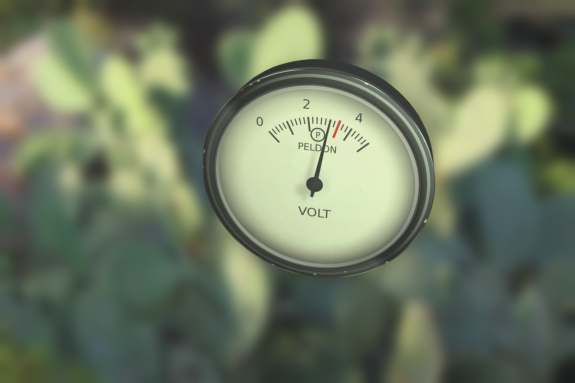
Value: 3 V
